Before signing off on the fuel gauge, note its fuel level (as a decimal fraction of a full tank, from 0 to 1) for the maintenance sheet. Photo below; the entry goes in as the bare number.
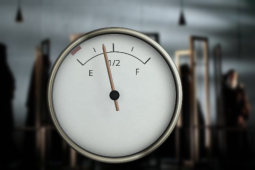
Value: 0.375
